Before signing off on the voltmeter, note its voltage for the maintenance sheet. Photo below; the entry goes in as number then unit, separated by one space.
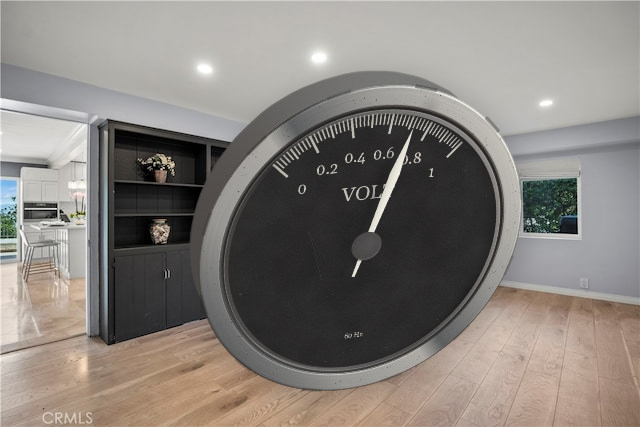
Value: 0.7 V
